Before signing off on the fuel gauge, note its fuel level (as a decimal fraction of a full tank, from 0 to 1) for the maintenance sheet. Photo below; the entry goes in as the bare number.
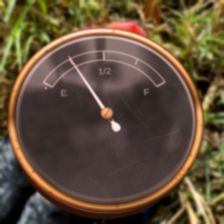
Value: 0.25
